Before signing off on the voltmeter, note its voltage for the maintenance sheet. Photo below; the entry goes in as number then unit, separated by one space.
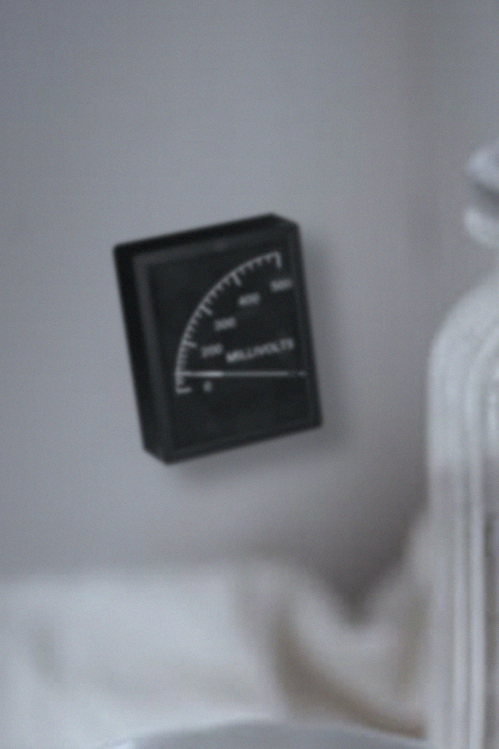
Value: 100 mV
